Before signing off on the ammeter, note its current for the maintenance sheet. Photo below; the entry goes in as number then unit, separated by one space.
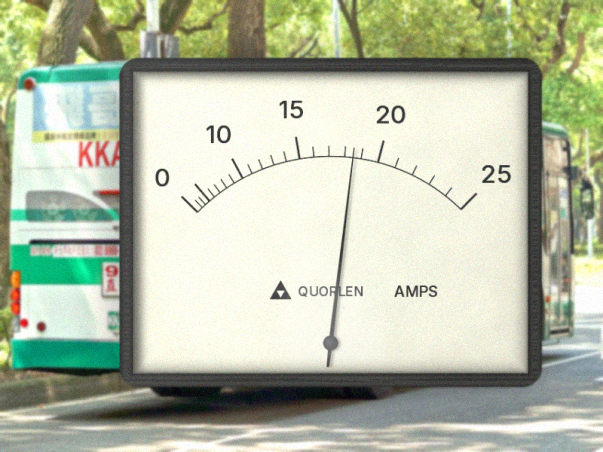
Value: 18.5 A
